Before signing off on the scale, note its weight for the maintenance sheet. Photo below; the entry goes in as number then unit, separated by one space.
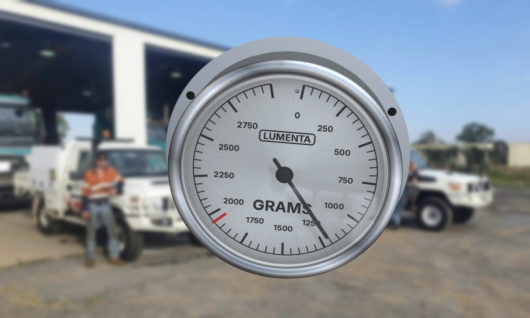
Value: 1200 g
